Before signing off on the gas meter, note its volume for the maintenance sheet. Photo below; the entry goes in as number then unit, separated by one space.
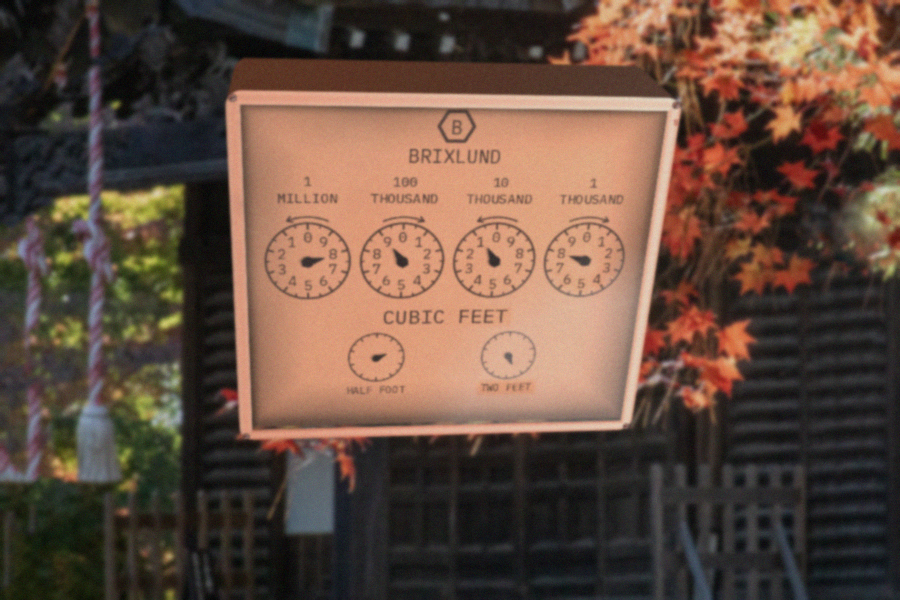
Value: 790800 ft³
